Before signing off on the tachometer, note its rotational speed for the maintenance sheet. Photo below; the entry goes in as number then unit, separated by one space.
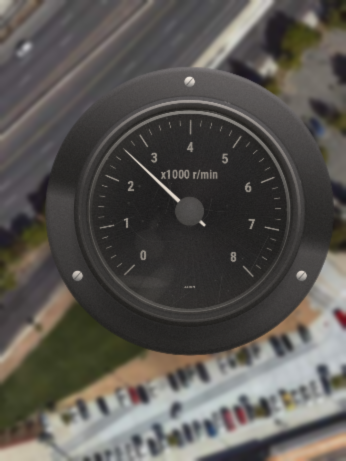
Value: 2600 rpm
